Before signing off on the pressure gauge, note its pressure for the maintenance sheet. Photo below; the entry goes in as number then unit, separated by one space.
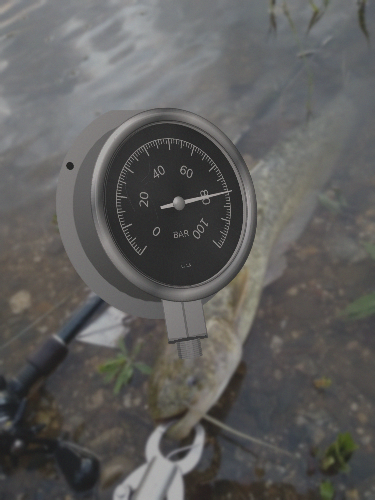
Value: 80 bar
